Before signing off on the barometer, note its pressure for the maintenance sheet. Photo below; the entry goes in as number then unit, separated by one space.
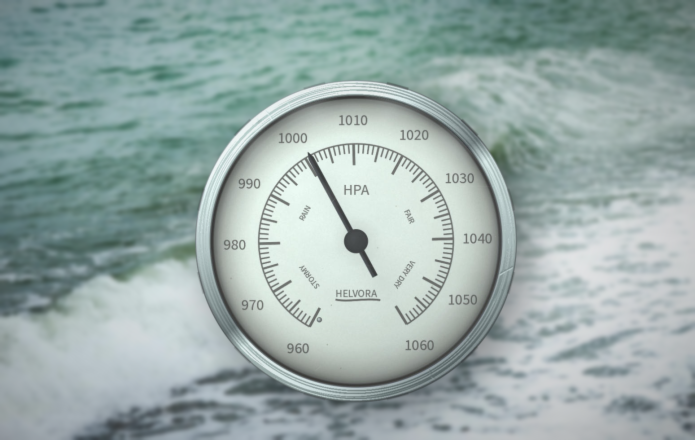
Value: 1001 hPa
